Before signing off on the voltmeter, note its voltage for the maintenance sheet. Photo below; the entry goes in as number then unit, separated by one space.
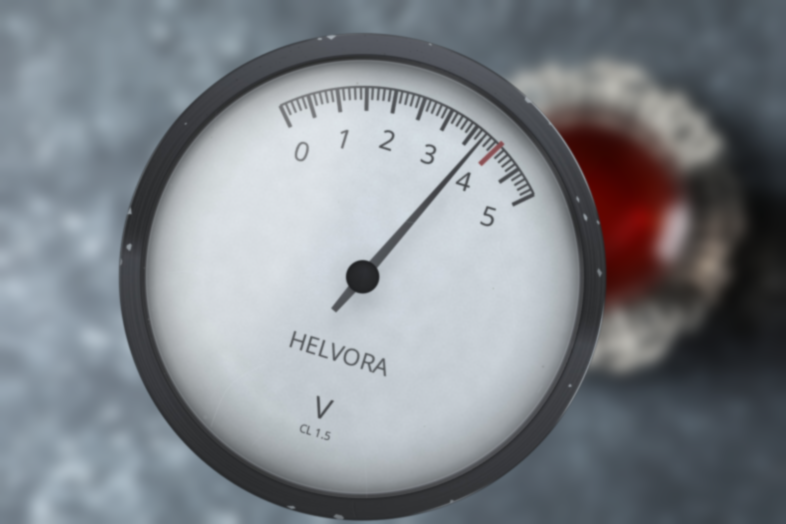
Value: 3.7 V
